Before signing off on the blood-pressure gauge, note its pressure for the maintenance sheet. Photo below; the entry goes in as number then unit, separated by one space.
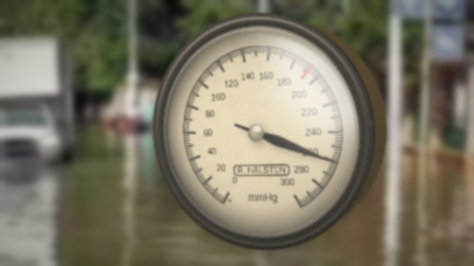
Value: 260 mmHg
